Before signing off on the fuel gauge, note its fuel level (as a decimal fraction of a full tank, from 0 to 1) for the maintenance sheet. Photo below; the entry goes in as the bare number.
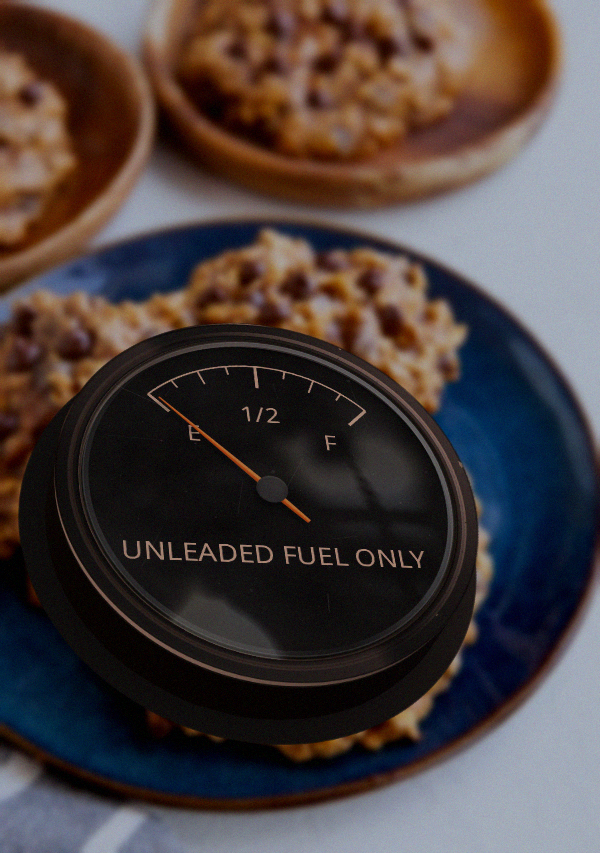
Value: 0
